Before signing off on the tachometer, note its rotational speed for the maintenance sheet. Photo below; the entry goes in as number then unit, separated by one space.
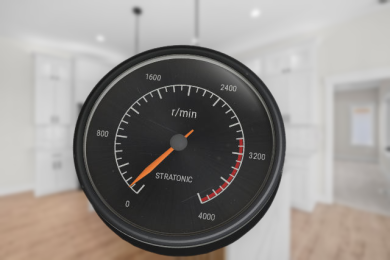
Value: 100 rpm
